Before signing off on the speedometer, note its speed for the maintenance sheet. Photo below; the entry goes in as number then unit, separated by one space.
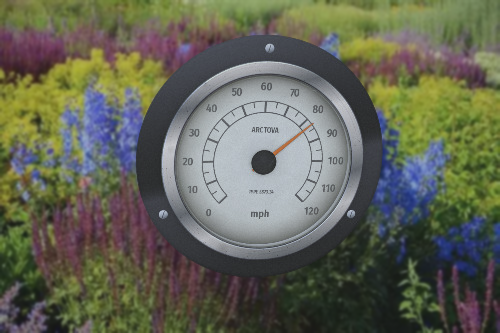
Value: 82.5 mph
